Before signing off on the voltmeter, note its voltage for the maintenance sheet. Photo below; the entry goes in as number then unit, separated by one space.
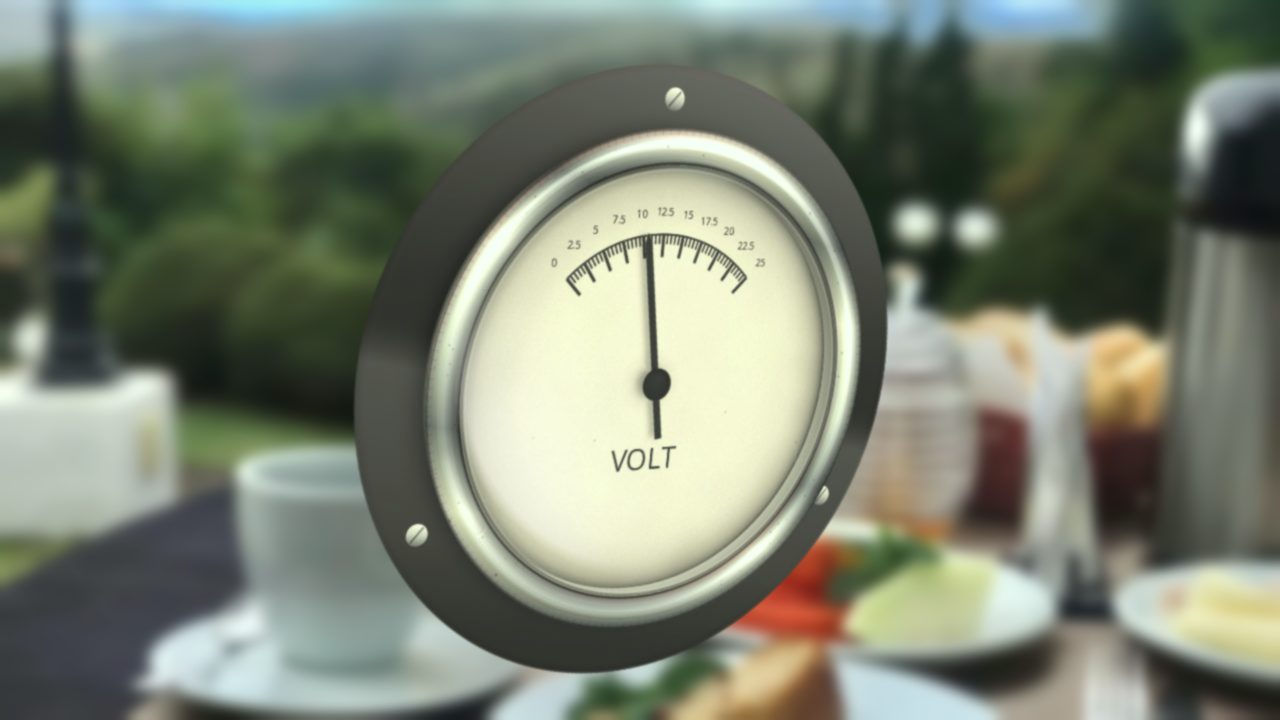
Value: 10 V
